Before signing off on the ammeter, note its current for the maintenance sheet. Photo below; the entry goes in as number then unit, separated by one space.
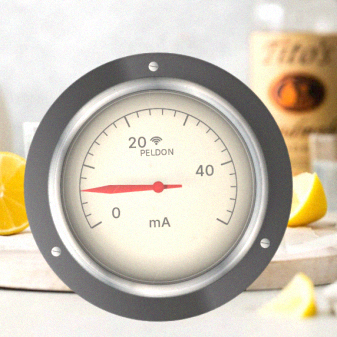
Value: 6 mA
